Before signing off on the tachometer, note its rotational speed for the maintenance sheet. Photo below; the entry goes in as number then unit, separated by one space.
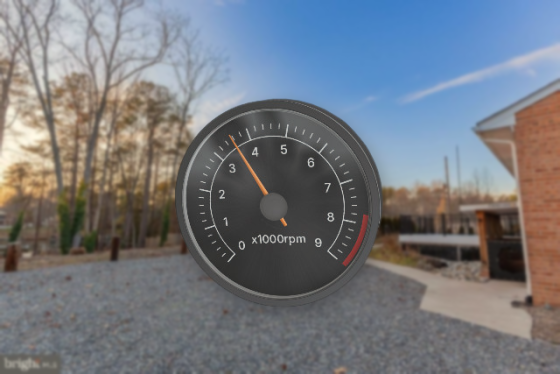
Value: 3600 rpm
